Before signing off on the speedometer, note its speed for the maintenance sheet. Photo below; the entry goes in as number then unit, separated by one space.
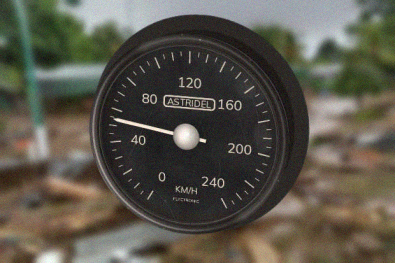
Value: 55 km/h
